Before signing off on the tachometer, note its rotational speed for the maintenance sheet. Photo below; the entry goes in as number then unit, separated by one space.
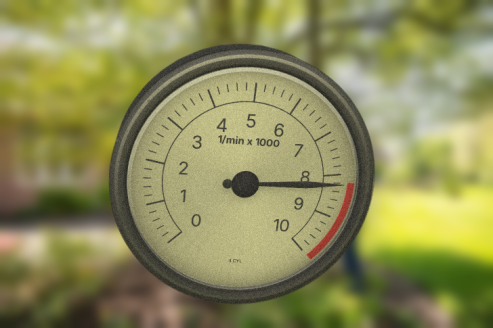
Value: 8200 rpm
